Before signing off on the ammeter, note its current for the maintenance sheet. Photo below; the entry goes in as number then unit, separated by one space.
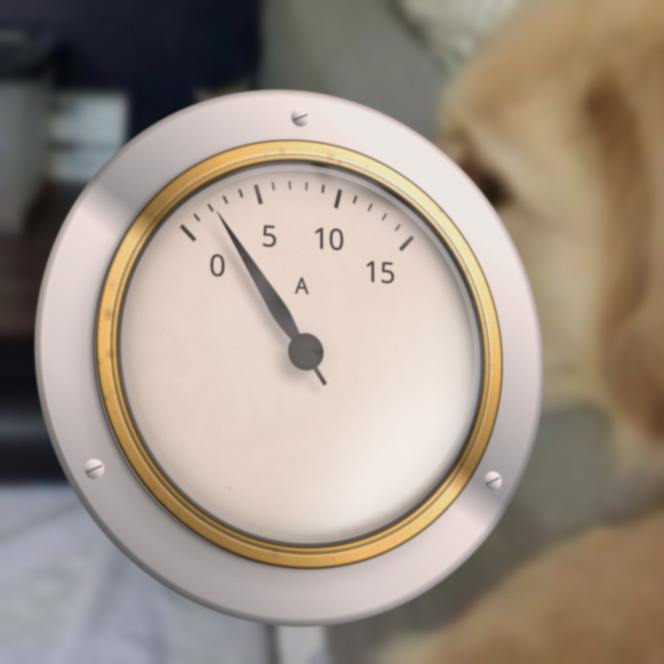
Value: 2 A
